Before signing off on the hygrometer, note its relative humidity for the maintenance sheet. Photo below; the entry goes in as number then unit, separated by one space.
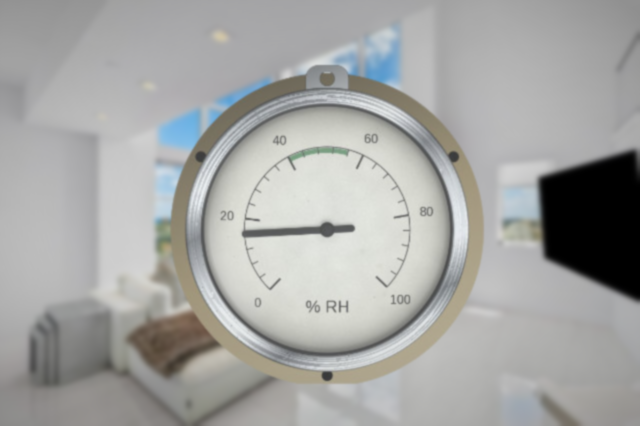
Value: 16 %
